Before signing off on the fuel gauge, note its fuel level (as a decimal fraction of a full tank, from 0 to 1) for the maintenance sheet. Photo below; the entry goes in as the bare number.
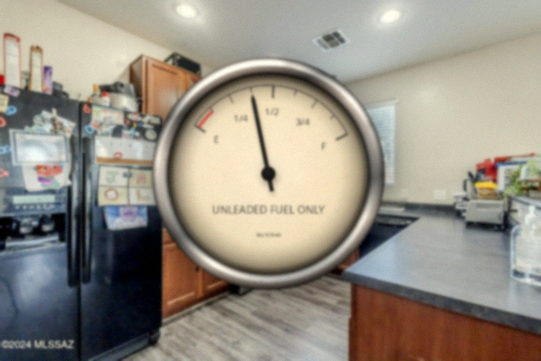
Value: 0.375
